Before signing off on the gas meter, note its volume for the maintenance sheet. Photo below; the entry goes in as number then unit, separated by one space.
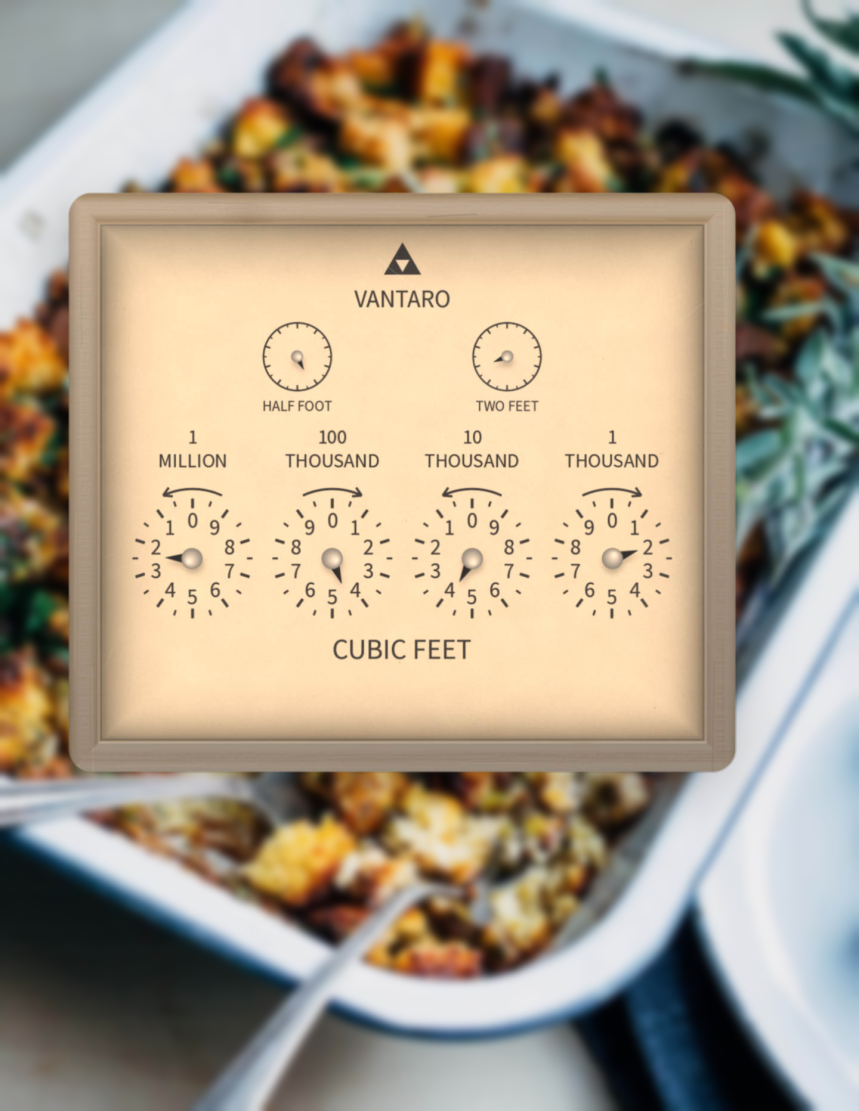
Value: 244200 ft³
